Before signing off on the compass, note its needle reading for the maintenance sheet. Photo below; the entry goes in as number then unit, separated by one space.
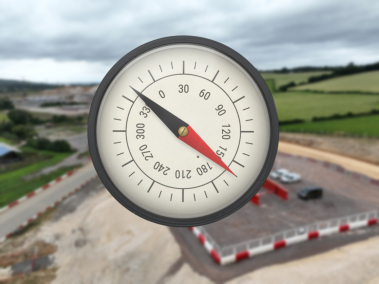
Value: 160 °
